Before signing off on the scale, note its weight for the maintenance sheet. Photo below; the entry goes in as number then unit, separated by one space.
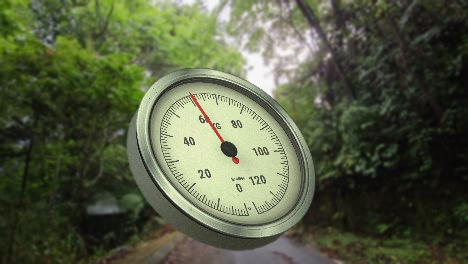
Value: 60 kg
